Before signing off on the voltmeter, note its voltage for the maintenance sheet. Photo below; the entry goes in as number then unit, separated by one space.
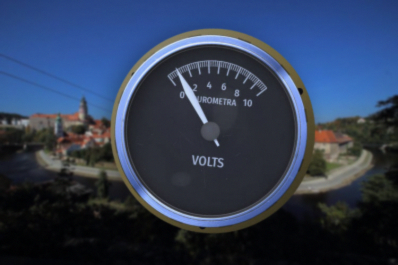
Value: 1 V
